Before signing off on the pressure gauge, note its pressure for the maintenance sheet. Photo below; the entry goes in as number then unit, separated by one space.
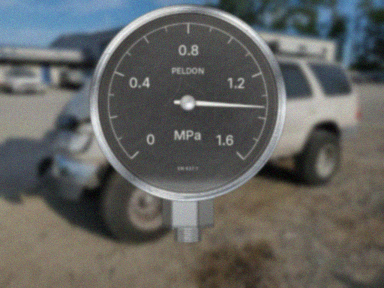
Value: 1.35 MPa
